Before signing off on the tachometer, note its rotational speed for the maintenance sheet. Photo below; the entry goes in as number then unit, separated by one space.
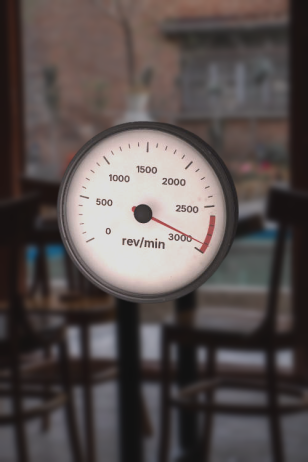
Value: 2900 rpm
